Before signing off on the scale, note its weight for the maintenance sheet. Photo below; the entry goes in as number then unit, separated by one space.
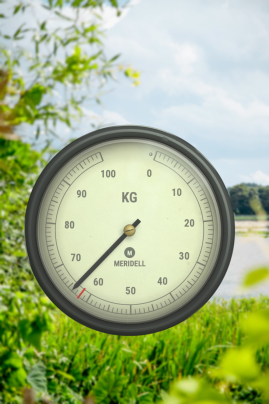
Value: 64 kg
